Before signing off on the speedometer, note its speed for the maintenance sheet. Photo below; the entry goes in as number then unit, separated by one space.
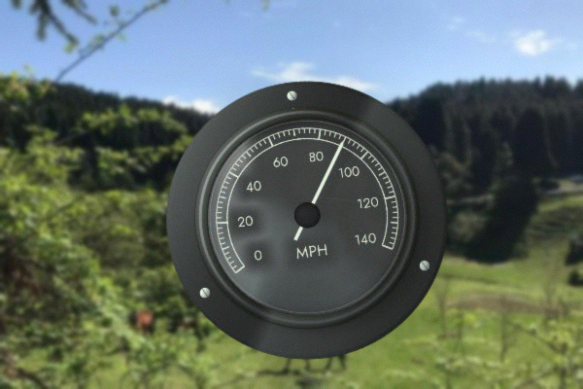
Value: 90 mph
